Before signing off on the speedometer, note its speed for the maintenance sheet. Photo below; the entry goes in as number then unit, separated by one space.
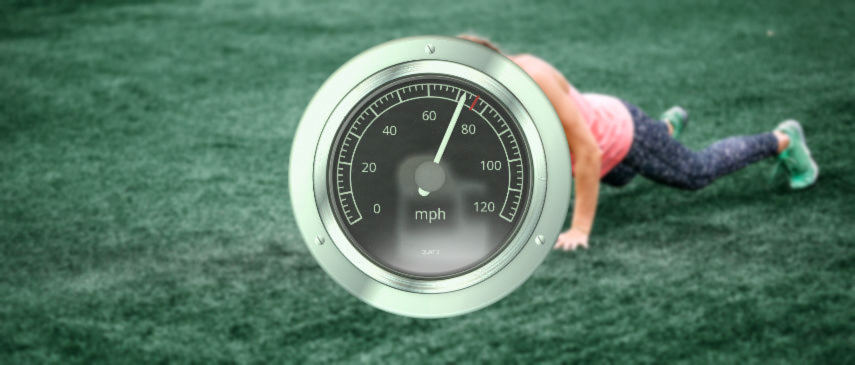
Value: 72 mph
